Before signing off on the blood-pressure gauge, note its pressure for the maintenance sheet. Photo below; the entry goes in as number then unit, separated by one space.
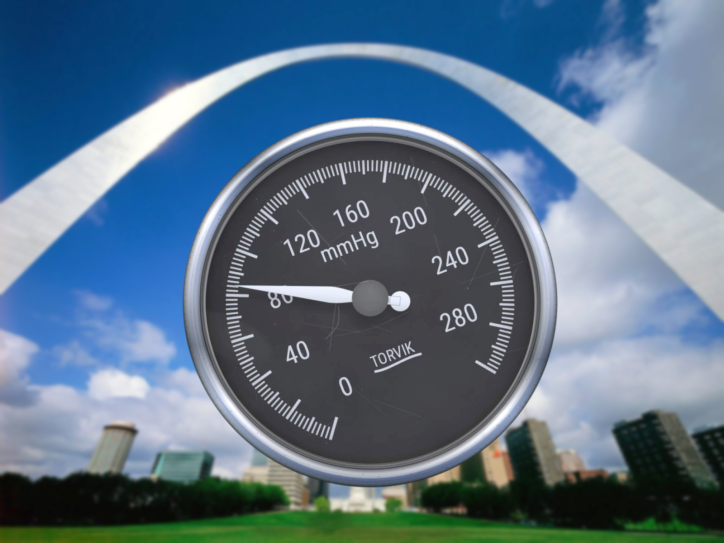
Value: 84 mmHg
